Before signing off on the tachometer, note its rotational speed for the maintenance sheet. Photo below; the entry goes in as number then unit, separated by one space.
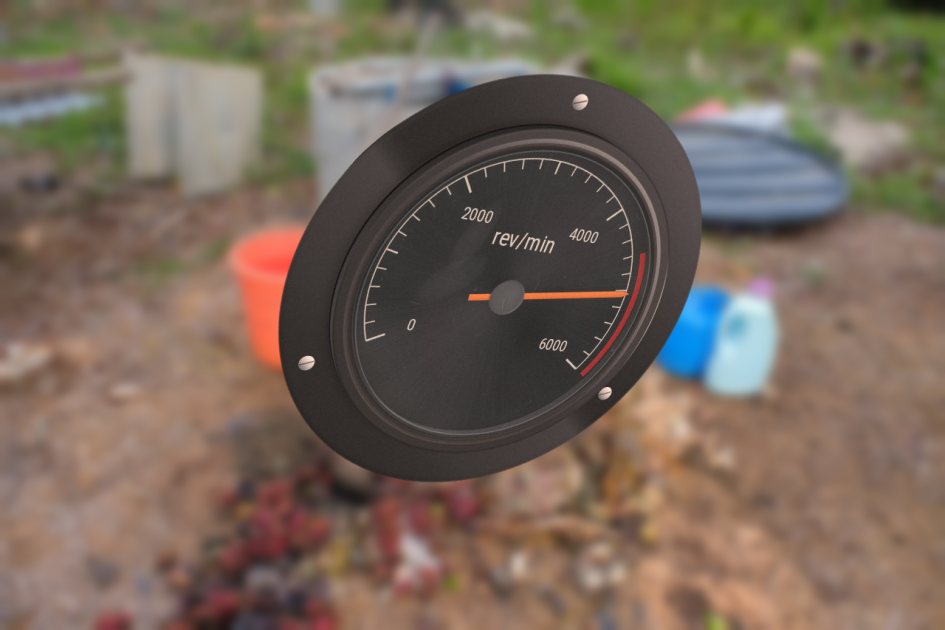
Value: 5000 rpm
